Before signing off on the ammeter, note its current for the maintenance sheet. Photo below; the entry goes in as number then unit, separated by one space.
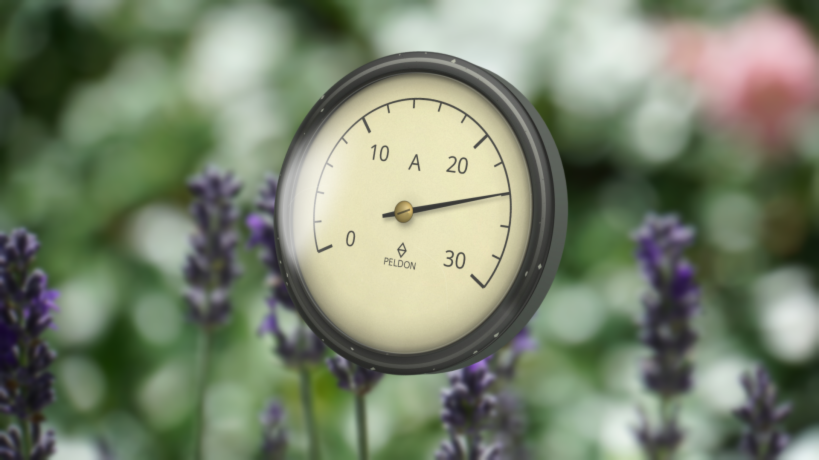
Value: 24 A
